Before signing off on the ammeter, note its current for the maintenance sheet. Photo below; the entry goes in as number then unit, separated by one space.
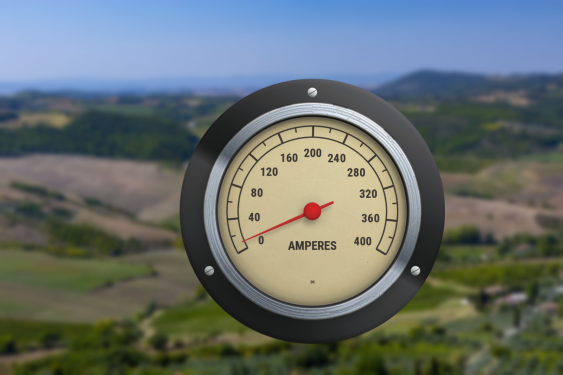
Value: 10 A
